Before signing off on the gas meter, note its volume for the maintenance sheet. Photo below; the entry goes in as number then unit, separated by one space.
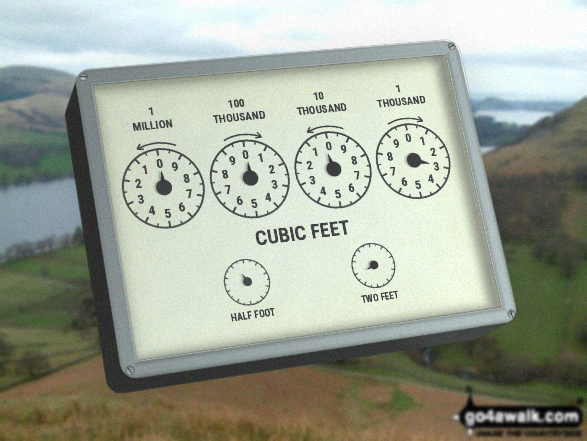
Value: 300 ft³
